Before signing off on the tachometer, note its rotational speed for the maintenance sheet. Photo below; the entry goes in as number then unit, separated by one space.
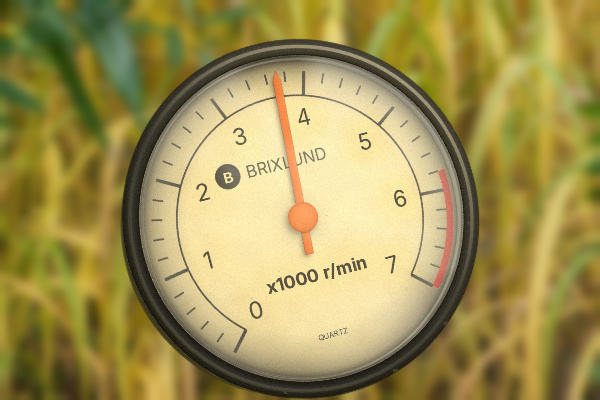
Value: 3700 rpm
